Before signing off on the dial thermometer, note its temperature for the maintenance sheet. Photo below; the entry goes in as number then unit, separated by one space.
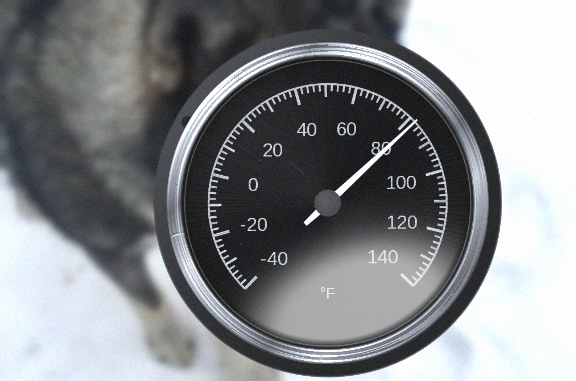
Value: 82 °F
